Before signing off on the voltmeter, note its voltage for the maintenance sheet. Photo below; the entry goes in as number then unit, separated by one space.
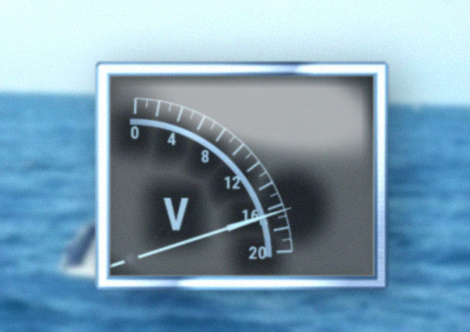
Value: 16.5 V
